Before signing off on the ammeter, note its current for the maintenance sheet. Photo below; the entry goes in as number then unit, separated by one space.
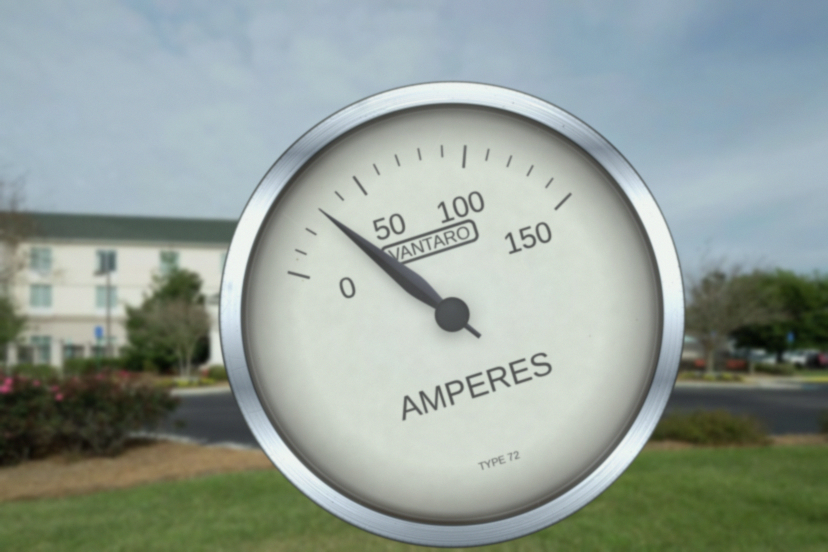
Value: 30 A
